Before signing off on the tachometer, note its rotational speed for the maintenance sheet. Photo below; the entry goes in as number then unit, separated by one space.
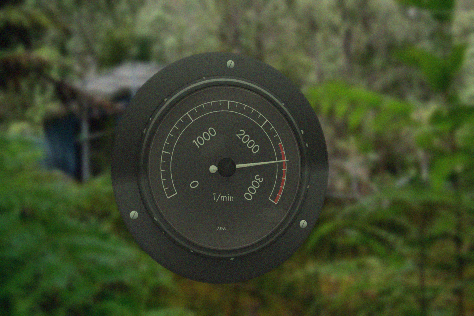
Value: 2500 rpm
